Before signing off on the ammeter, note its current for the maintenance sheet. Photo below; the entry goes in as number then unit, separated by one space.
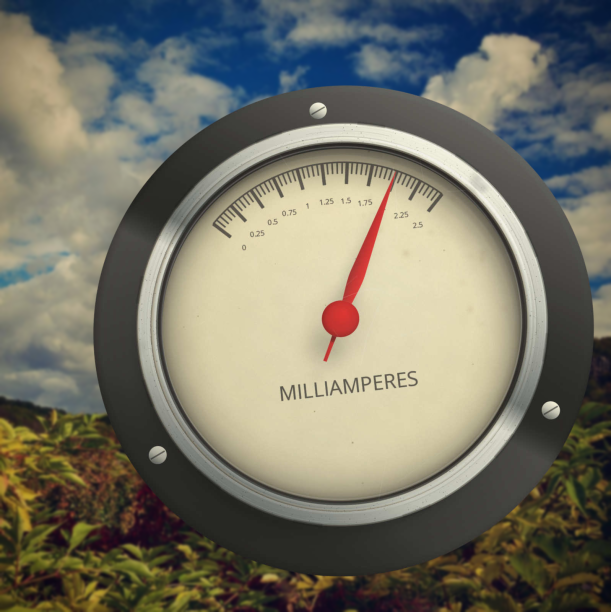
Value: 2 mA
